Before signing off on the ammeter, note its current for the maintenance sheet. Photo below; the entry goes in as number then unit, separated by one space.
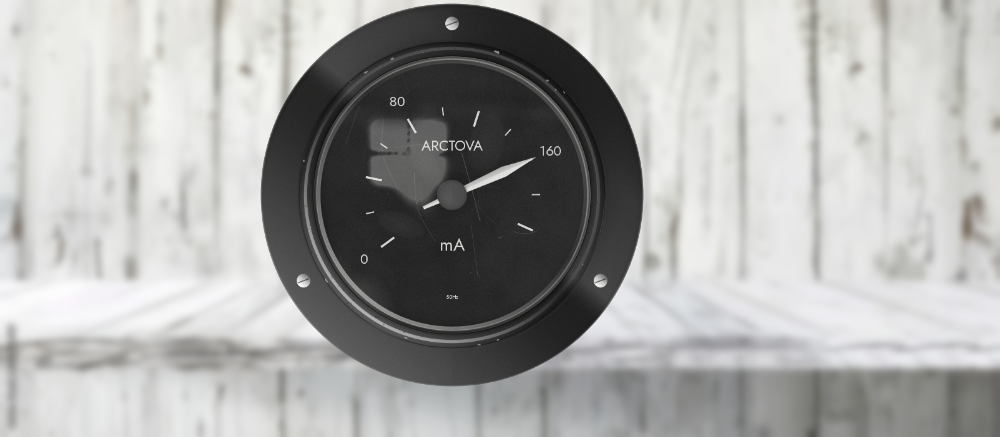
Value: 160 mA
